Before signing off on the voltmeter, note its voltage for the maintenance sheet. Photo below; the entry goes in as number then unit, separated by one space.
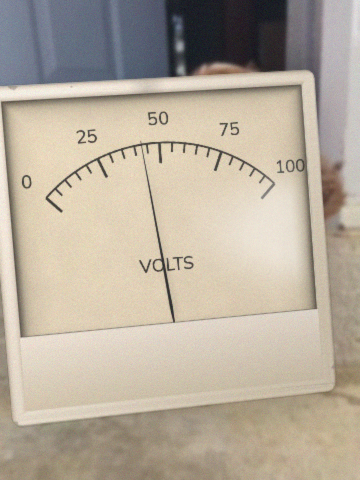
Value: 42.5 V
